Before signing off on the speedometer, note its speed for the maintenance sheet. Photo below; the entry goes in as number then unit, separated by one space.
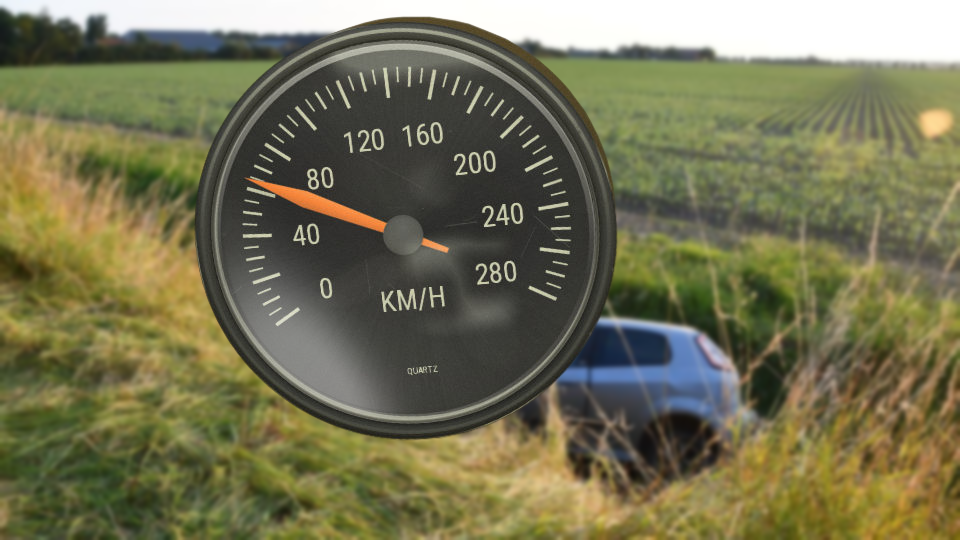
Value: 65 km/h
